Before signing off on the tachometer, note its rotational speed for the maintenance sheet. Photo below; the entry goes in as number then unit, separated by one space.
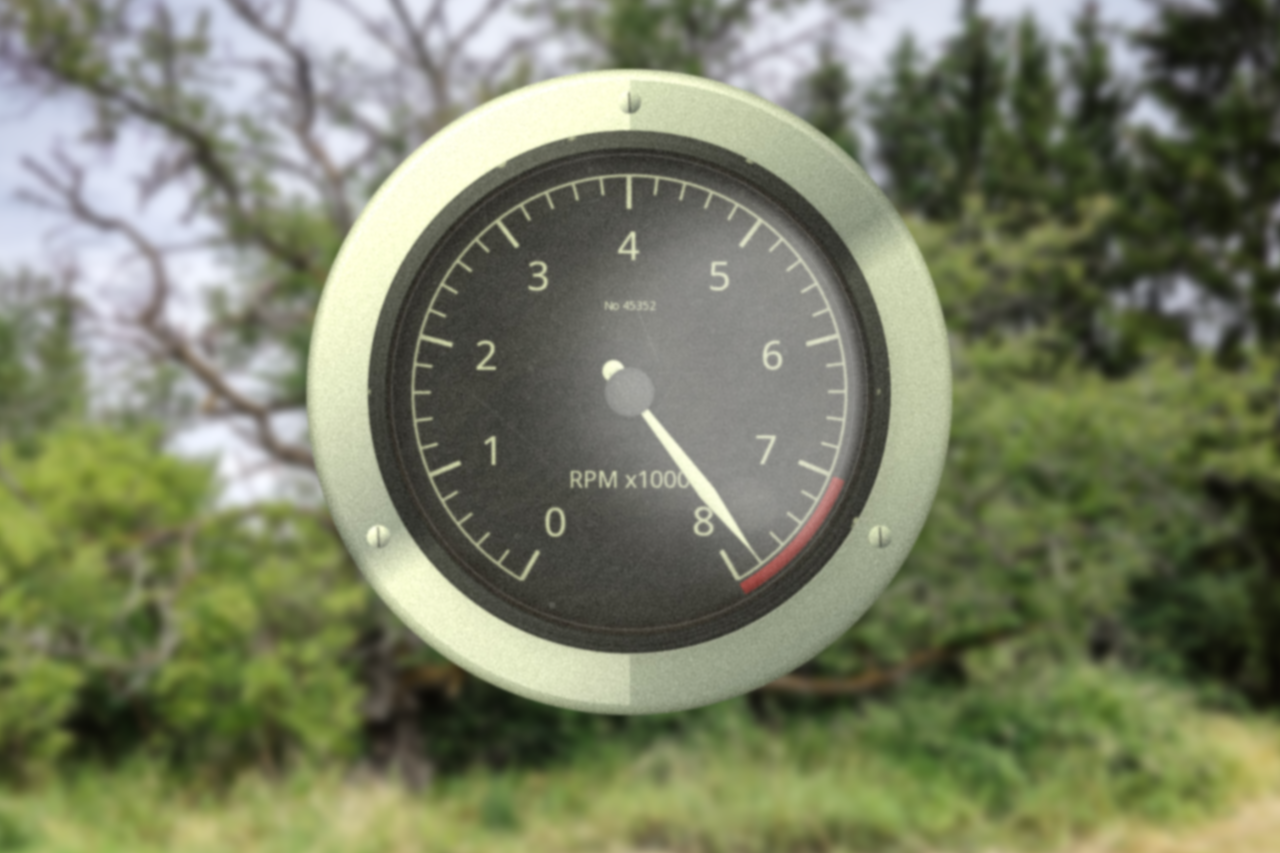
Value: 7800 rpm
